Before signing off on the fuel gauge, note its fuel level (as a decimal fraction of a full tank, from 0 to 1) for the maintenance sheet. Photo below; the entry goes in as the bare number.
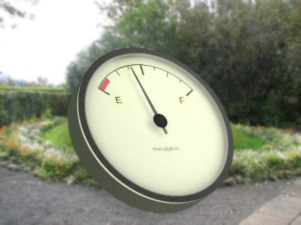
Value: 0.375
